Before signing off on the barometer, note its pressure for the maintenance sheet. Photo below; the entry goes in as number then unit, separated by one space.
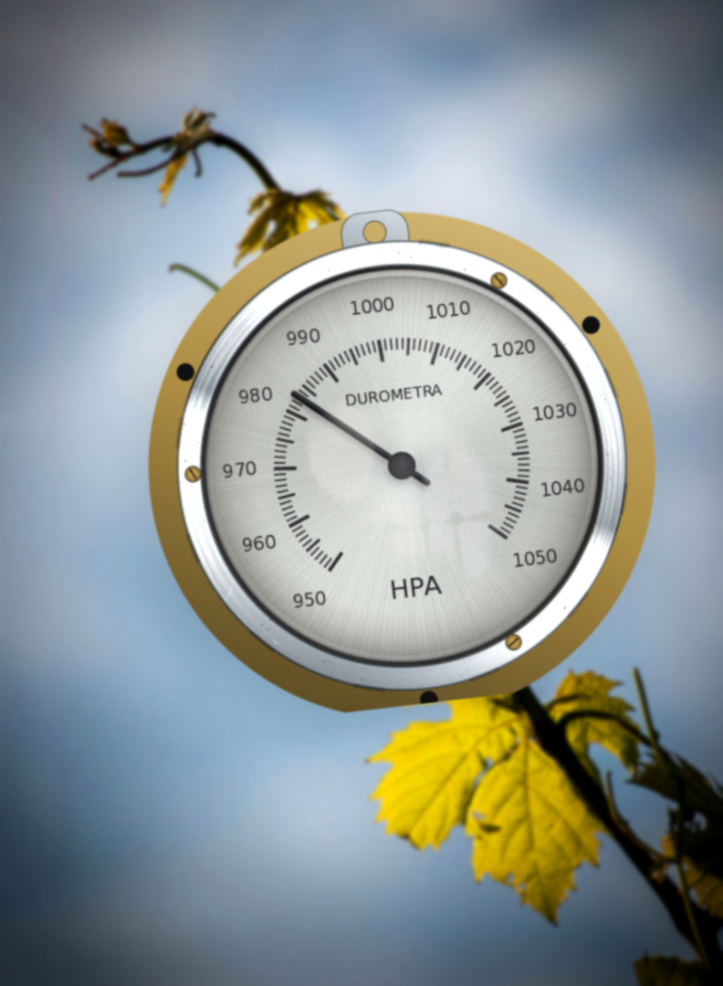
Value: 983 hPa
